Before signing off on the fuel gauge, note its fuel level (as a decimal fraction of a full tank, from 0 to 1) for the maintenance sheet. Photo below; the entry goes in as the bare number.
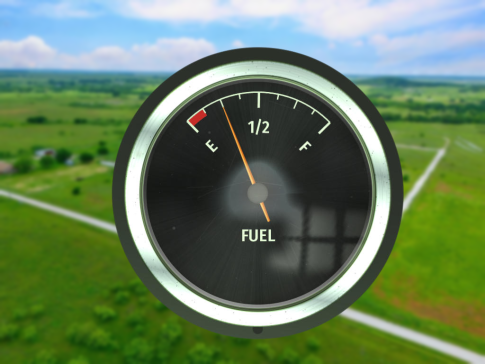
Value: 0.25
